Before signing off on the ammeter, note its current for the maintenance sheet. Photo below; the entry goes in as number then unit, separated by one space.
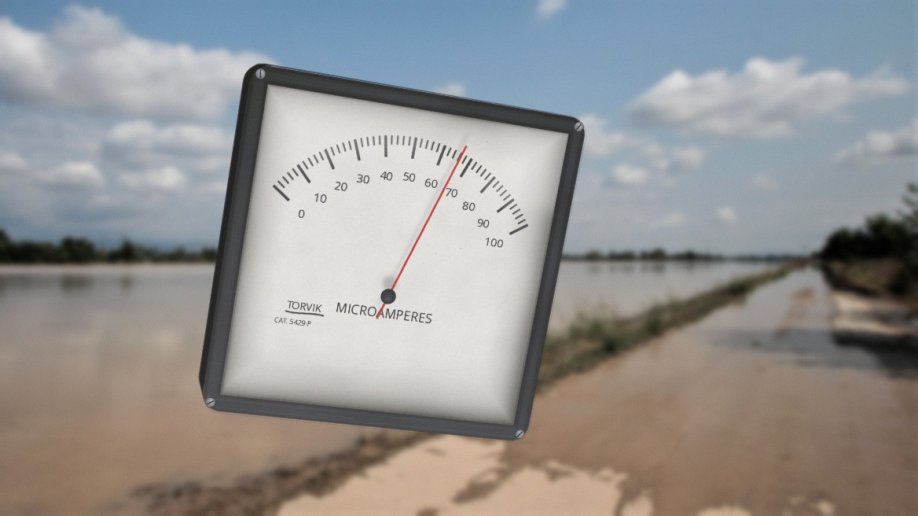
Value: 66 µA
